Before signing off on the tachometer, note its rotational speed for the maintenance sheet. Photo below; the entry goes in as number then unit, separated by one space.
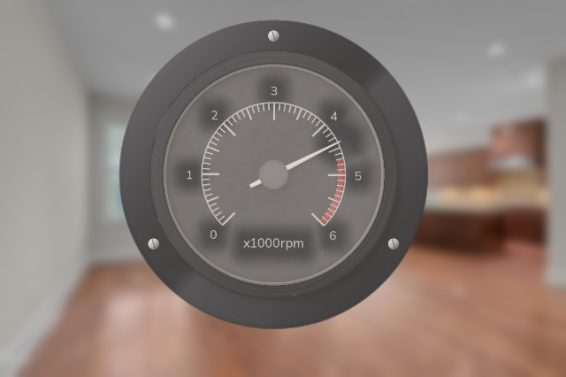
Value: 4400 rpm
